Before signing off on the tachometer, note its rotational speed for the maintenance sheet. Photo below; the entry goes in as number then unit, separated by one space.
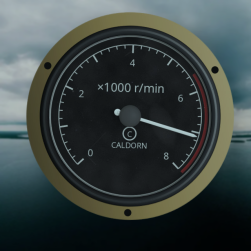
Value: 7100 rpm
